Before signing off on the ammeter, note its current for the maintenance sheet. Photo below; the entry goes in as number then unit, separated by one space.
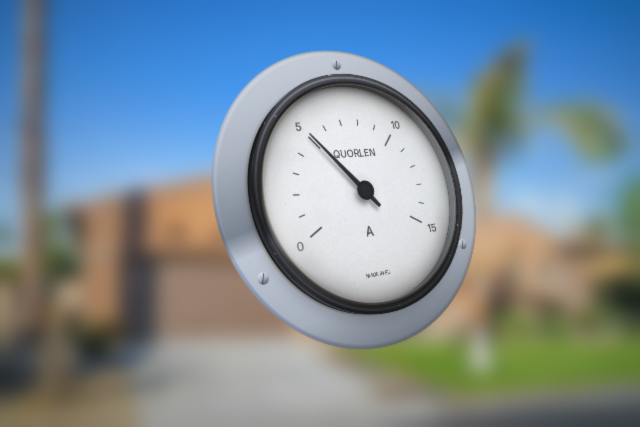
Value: 5 A
